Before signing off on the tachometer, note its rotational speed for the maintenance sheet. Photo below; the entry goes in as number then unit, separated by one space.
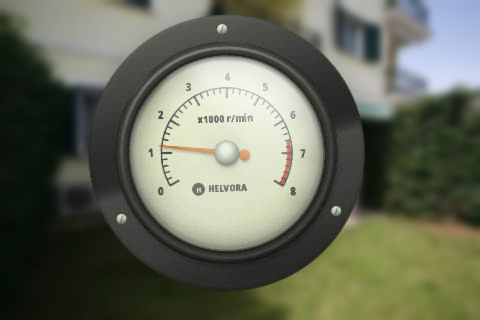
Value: 1200 rpm
